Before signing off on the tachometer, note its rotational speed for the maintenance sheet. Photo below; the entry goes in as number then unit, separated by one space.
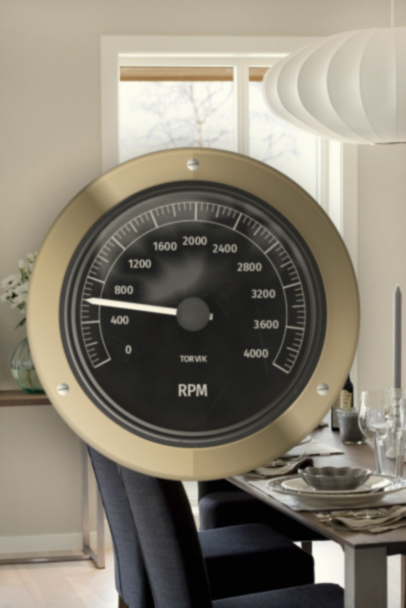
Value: 600 rpm
